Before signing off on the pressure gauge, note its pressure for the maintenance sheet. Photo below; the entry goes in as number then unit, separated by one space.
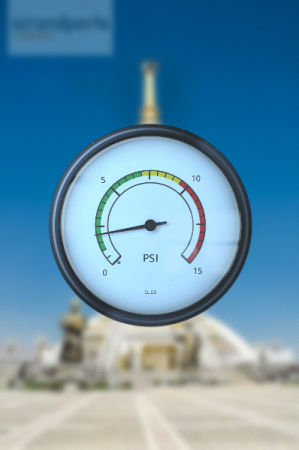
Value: 2 psi
